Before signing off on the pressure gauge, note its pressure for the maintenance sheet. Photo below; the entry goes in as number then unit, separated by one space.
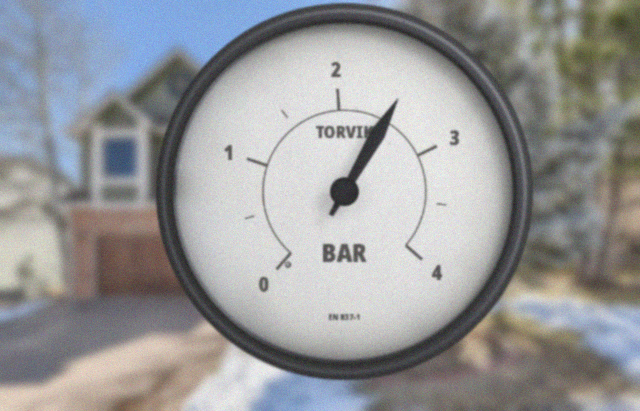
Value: 2.5 bar
